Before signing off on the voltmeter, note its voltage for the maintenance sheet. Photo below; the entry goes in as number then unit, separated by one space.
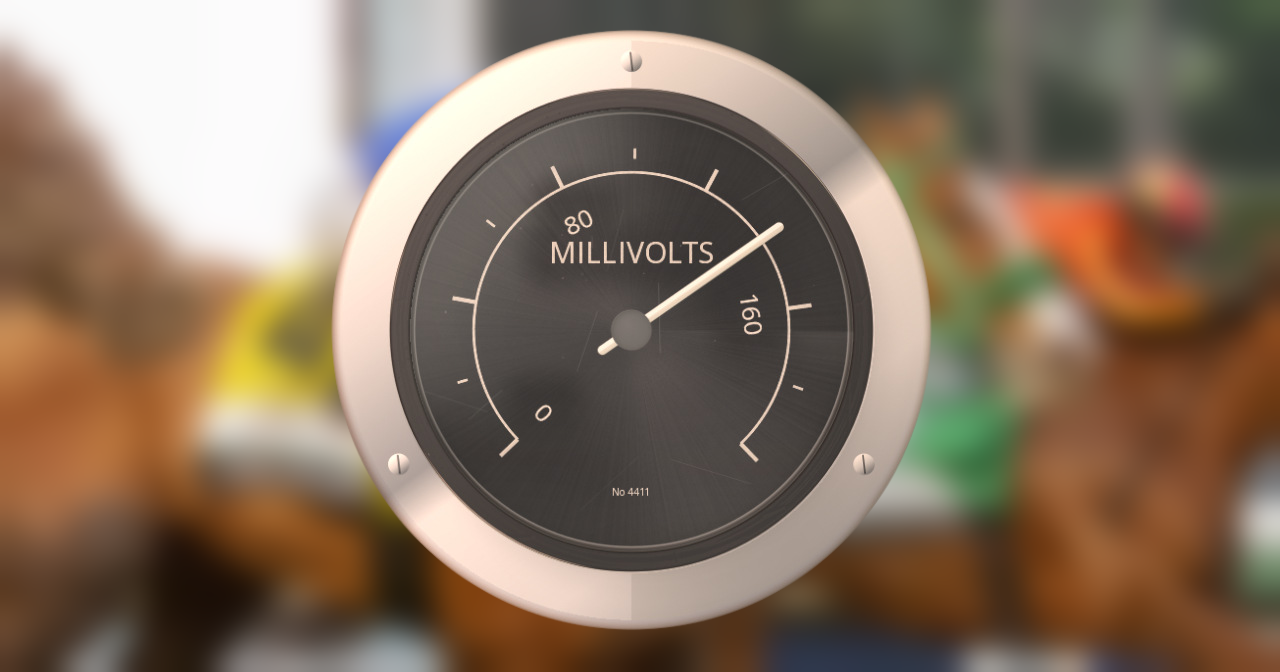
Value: 140 mV
